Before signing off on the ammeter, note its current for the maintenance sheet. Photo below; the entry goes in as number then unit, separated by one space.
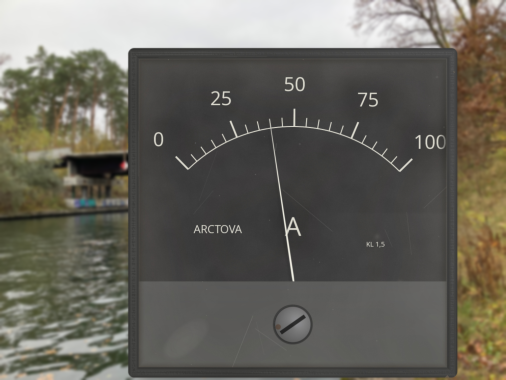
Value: 40 A
